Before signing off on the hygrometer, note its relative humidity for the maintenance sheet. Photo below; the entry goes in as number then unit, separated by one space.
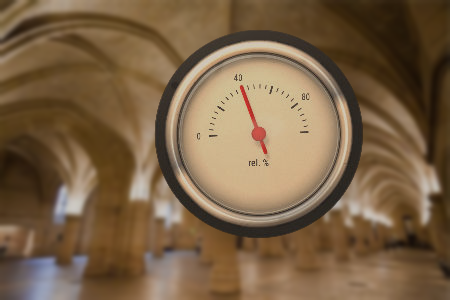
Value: 40 %
